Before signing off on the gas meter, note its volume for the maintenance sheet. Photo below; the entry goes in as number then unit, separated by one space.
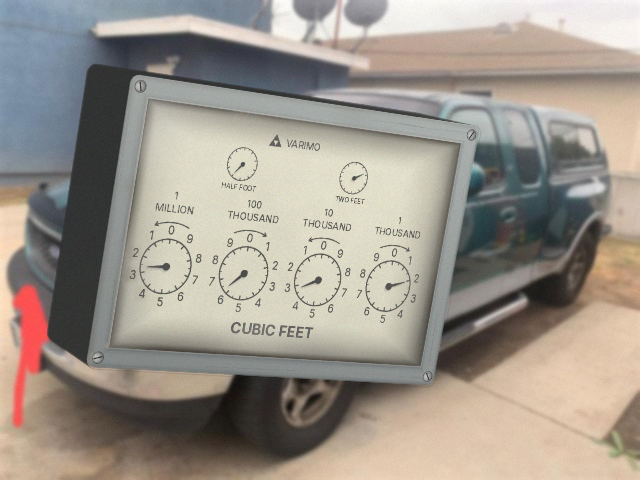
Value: 263200 ft³
